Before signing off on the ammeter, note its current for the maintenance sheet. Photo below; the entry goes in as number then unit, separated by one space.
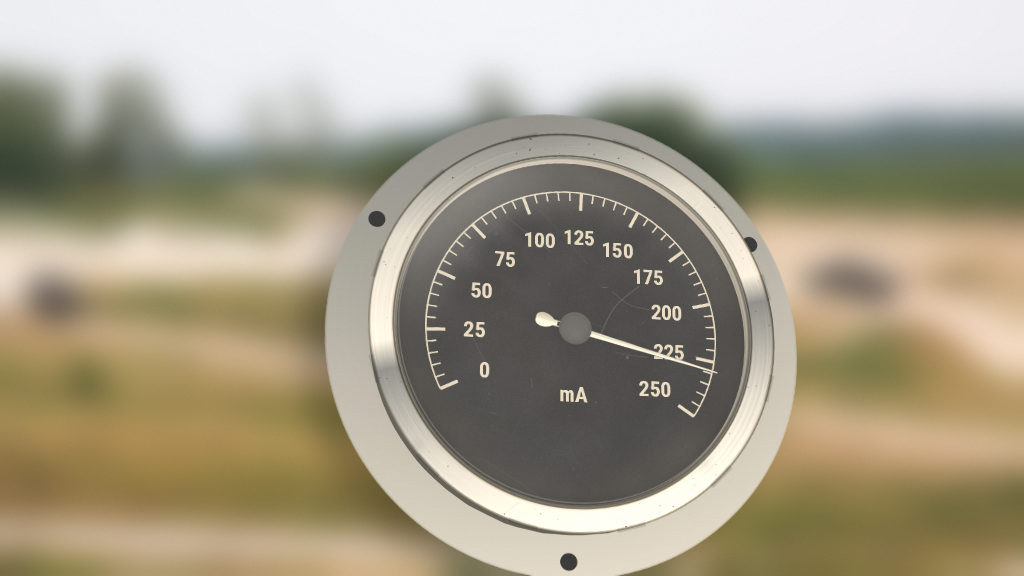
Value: 230 mA
